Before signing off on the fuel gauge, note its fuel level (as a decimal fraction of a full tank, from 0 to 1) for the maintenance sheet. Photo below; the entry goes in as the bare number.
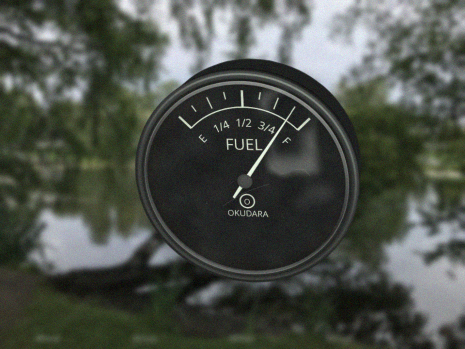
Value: 0.875
